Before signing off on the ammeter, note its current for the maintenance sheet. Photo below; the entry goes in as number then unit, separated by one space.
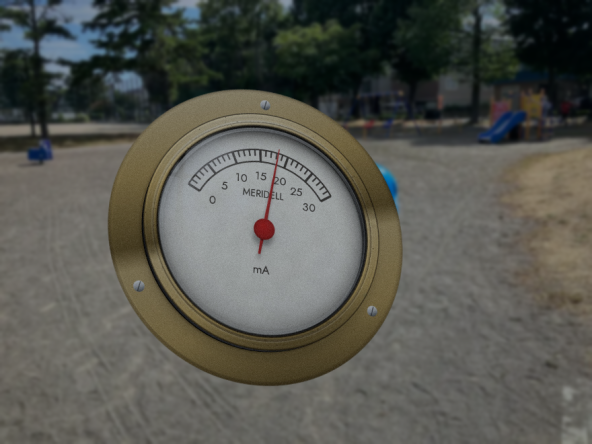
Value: 18 mA
